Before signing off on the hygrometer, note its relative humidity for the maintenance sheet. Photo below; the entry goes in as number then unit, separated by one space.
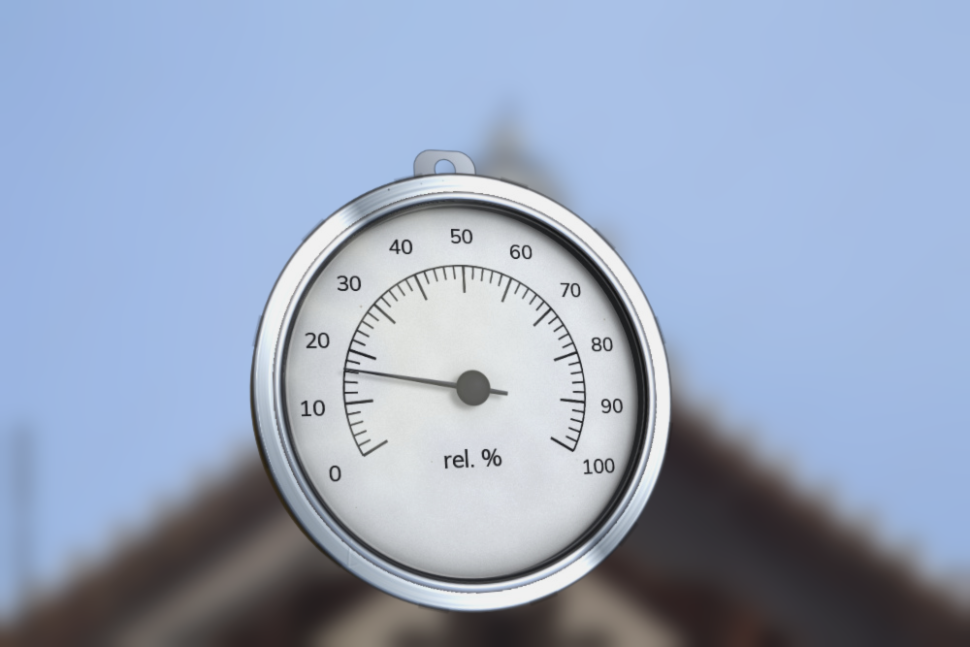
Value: 16 %
